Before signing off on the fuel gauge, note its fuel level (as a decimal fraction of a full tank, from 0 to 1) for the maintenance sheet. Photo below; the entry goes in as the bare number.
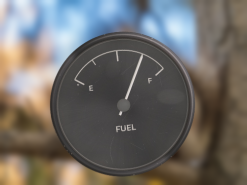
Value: 0.75
